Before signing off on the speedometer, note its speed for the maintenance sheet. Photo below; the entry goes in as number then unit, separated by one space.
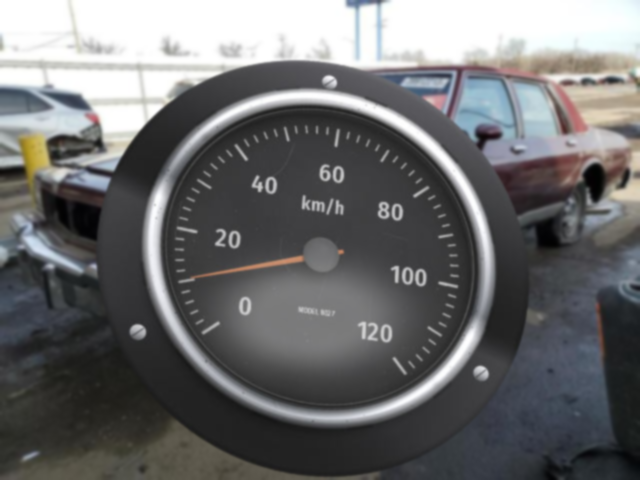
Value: 10 km/h
